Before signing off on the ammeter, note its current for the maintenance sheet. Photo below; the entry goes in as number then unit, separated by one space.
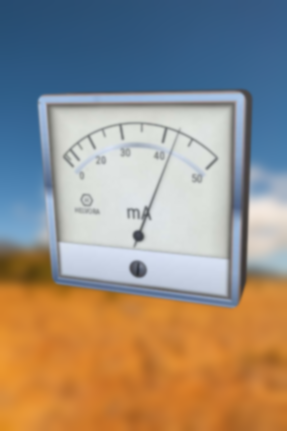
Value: 42.5 mA
